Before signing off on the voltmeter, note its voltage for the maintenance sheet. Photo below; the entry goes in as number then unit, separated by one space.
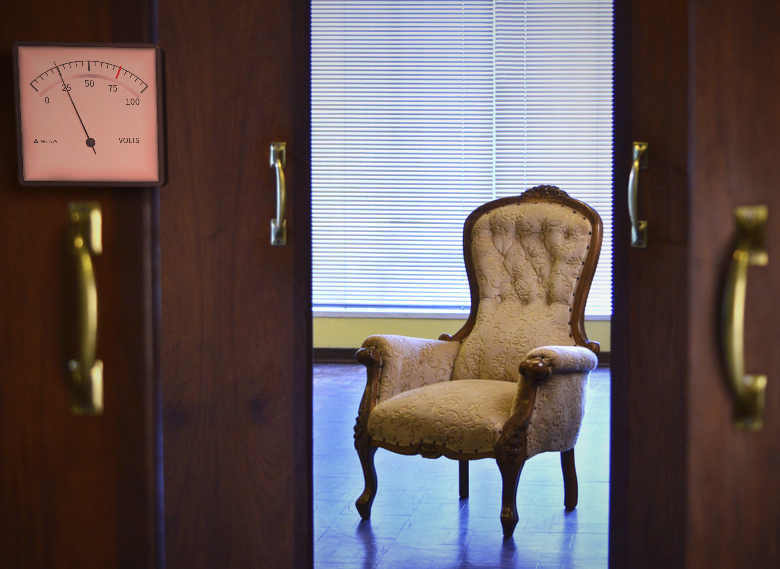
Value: 25 V
